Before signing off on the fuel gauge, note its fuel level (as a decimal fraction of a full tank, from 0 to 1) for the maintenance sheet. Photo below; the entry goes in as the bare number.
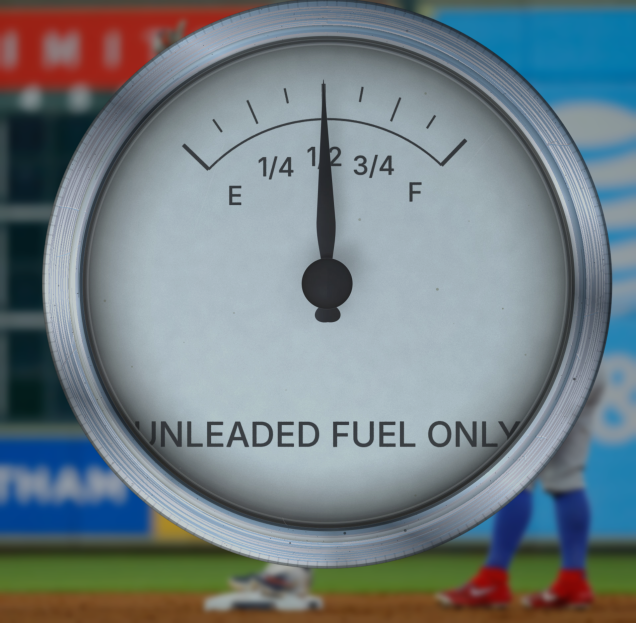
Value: 0.5
